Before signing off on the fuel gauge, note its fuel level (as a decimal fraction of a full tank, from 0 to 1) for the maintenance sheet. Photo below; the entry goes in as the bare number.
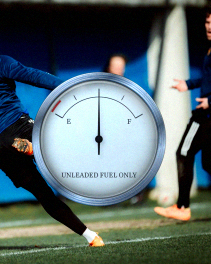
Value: 0.5
